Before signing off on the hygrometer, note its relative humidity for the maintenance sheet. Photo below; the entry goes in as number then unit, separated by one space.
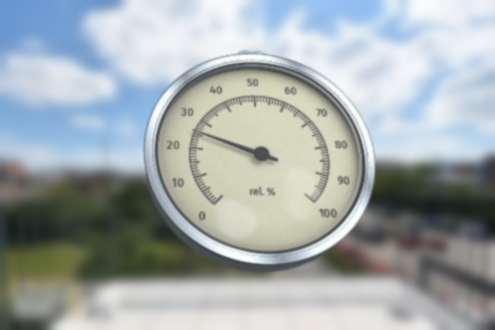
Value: 25 %
